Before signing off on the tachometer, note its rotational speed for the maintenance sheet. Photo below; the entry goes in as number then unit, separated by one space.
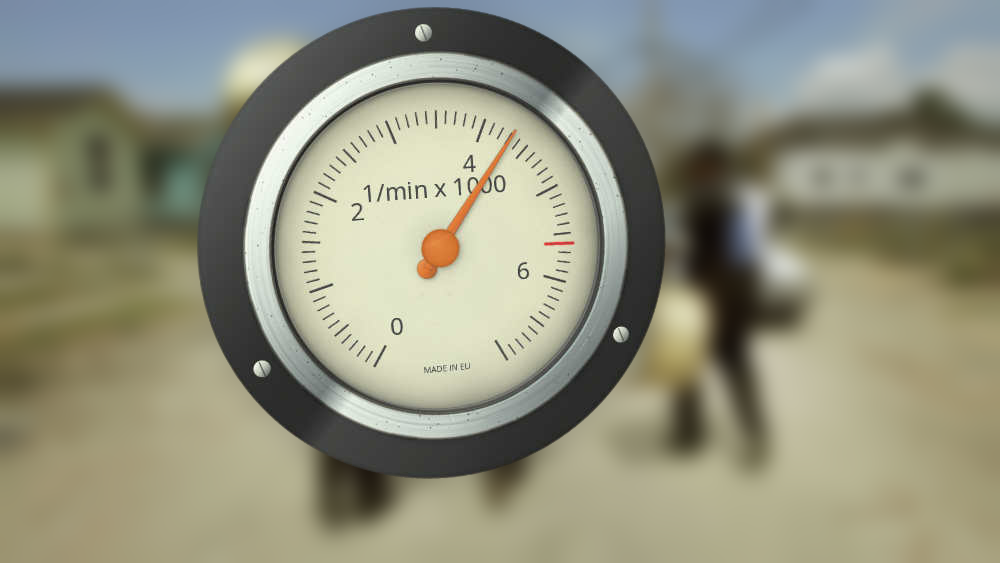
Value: 4300 rpm
